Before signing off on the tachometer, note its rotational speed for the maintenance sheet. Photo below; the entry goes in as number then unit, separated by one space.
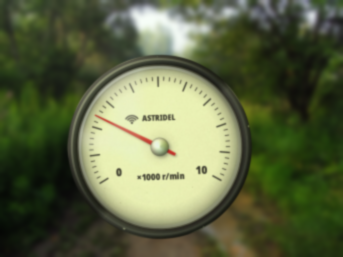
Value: 2400 rpm
